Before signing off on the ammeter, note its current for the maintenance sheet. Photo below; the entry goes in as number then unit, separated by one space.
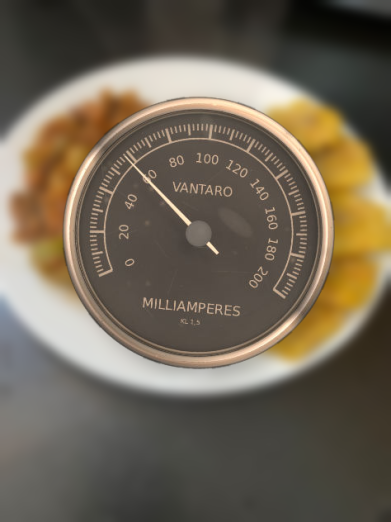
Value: 58 mA
